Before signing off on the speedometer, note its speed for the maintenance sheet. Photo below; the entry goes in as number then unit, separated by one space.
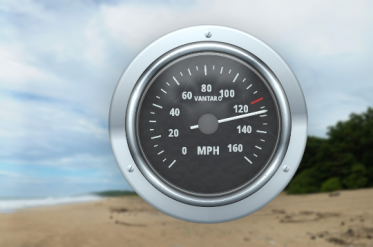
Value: 127.5 mph
